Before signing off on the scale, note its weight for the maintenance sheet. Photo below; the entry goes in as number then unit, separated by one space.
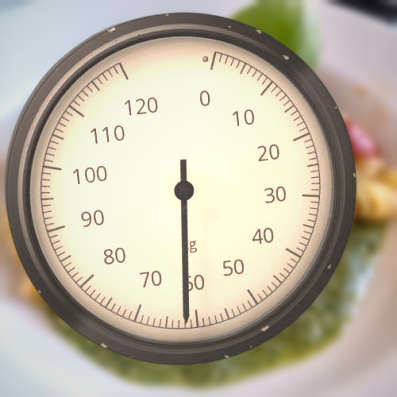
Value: 62 kg
